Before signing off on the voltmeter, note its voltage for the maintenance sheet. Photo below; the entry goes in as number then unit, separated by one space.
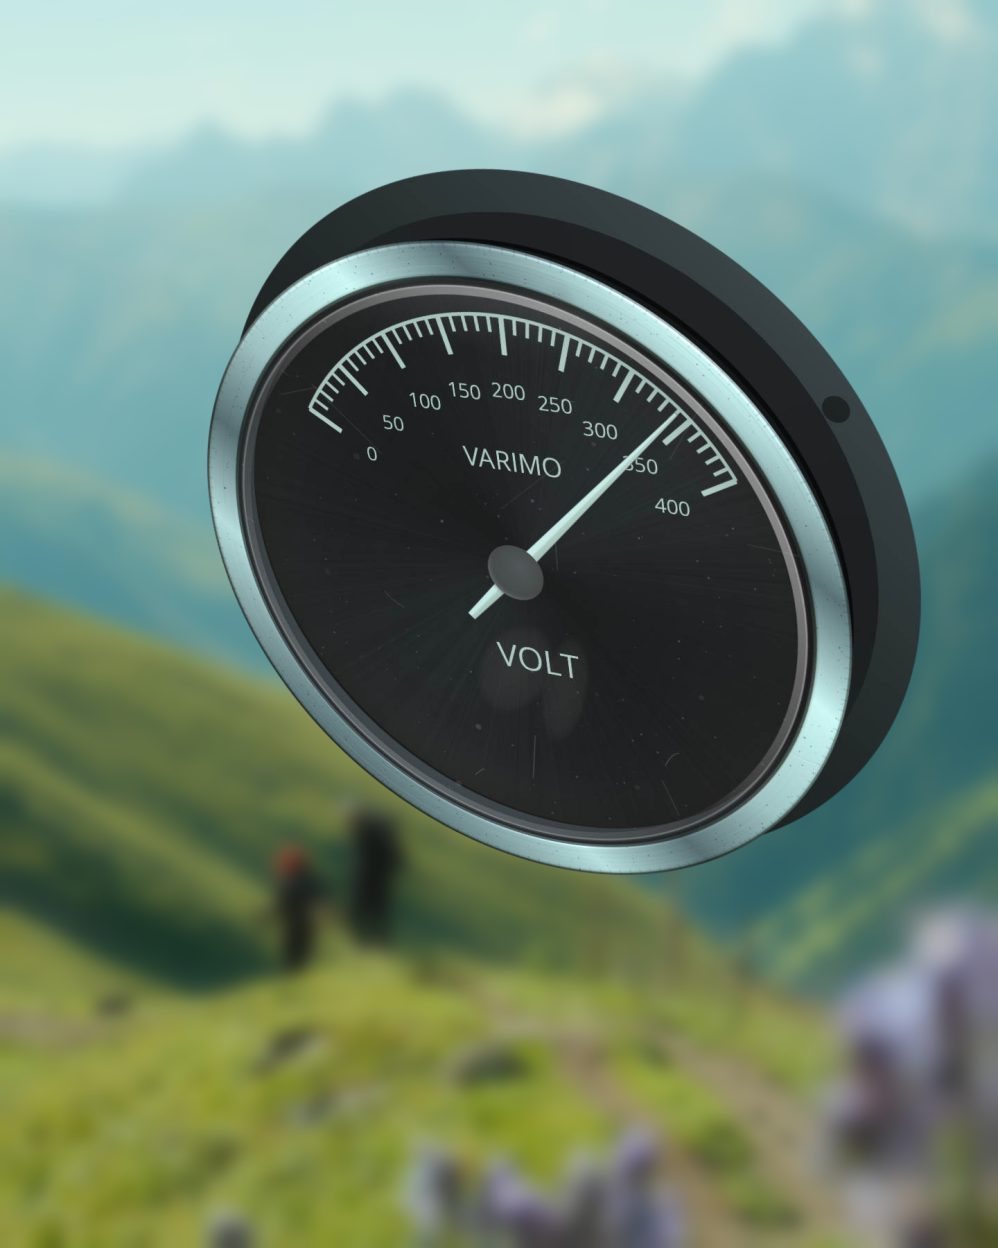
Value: 340 V
